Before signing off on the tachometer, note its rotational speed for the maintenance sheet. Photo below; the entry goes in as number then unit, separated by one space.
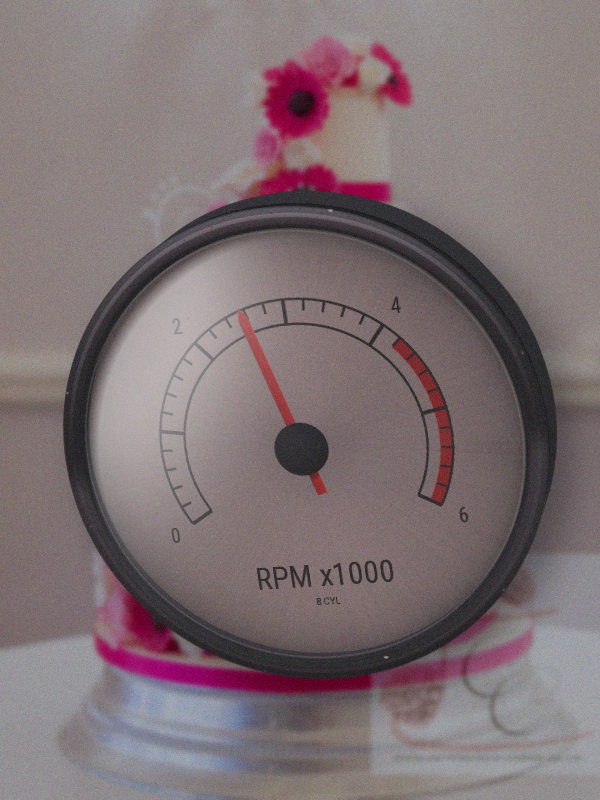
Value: 2600 rpm
